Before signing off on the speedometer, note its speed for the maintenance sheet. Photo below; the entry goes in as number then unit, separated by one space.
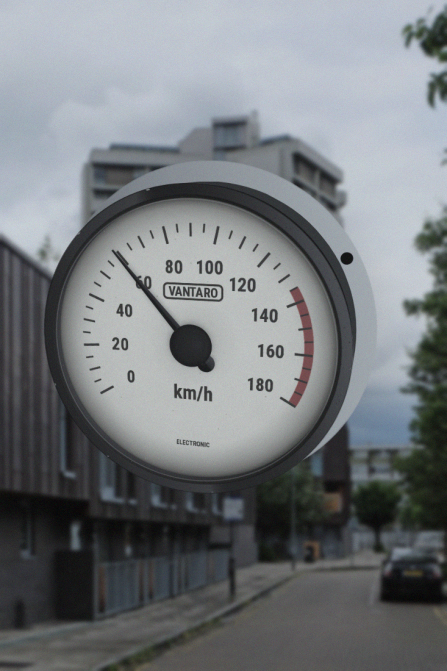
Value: 60 km/h
